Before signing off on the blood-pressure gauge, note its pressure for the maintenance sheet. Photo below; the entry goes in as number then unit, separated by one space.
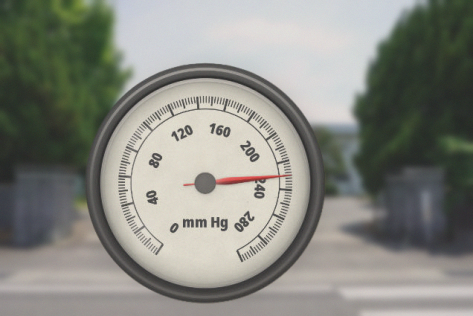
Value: 230 mmHg
